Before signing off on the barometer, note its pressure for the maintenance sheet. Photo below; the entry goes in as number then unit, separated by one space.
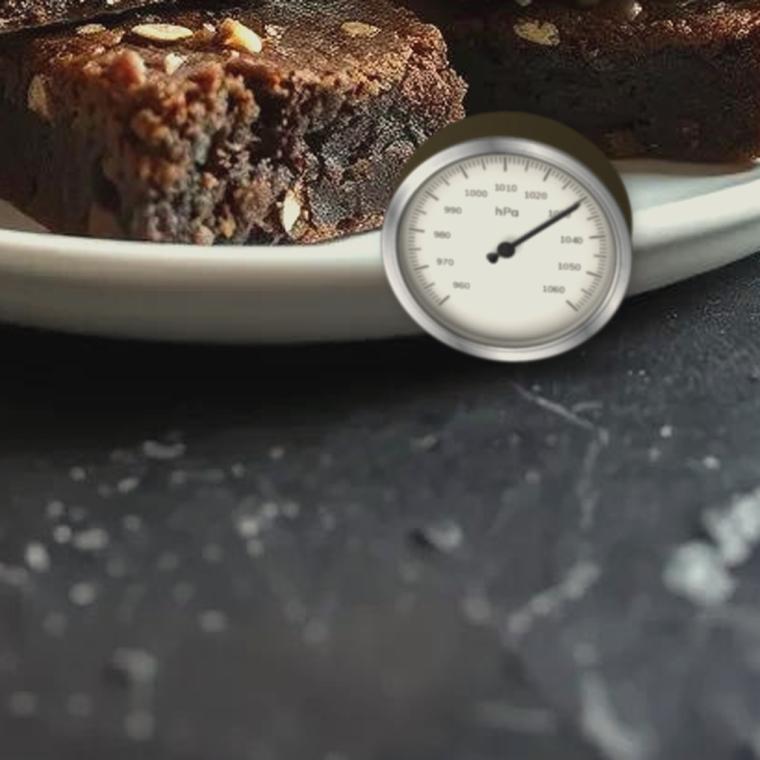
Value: 1030 hPa
